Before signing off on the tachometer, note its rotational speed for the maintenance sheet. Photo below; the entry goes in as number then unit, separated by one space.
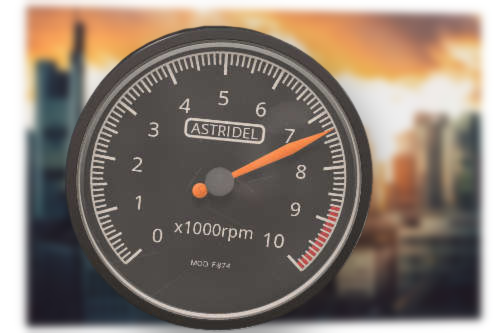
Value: 7300 rpm
